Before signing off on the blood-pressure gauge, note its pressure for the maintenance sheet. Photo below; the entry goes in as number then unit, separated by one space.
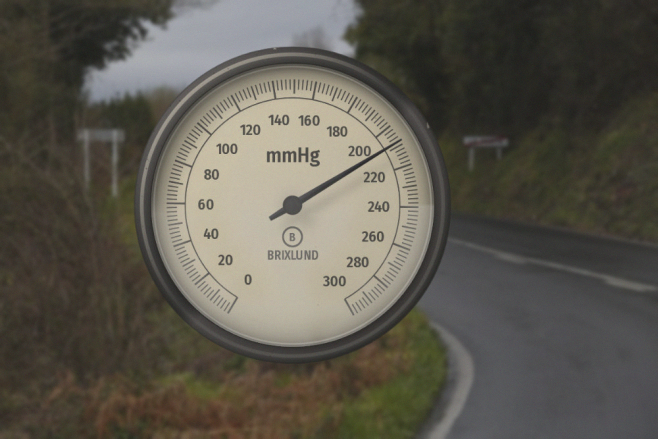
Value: 208 mmHg
